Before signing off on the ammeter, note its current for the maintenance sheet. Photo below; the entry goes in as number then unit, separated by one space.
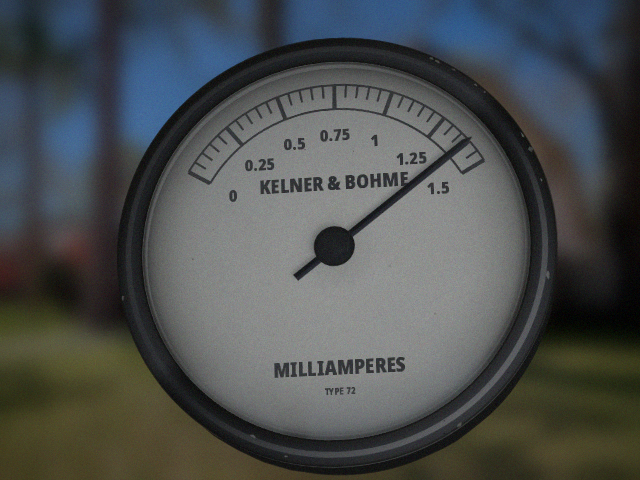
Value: 1.4 mA
